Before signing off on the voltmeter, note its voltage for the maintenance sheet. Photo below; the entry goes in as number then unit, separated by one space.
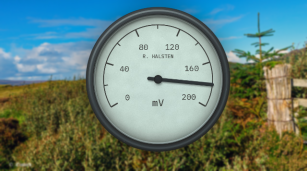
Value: 180 mV
